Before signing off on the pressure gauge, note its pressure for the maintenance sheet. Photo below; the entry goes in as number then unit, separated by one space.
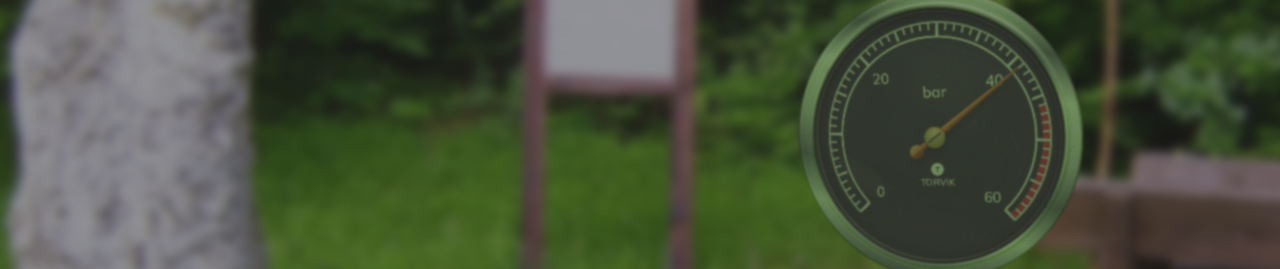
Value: 41 bar
